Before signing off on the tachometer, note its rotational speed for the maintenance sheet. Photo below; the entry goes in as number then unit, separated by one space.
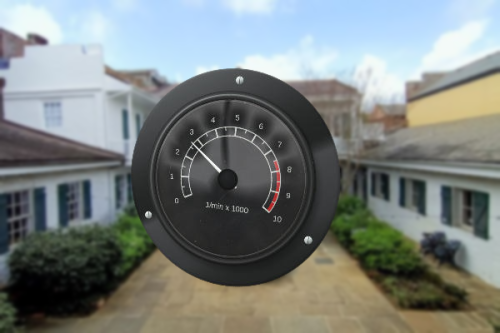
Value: 2750 rpm
